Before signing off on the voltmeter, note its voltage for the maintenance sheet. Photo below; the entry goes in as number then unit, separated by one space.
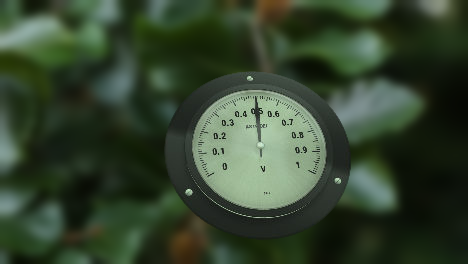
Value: 0.5 V
